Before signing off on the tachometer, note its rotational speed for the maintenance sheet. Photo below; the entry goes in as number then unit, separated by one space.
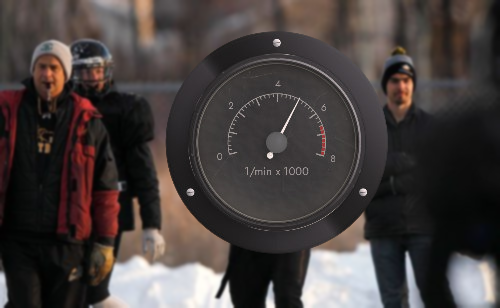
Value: 5000 rpm
